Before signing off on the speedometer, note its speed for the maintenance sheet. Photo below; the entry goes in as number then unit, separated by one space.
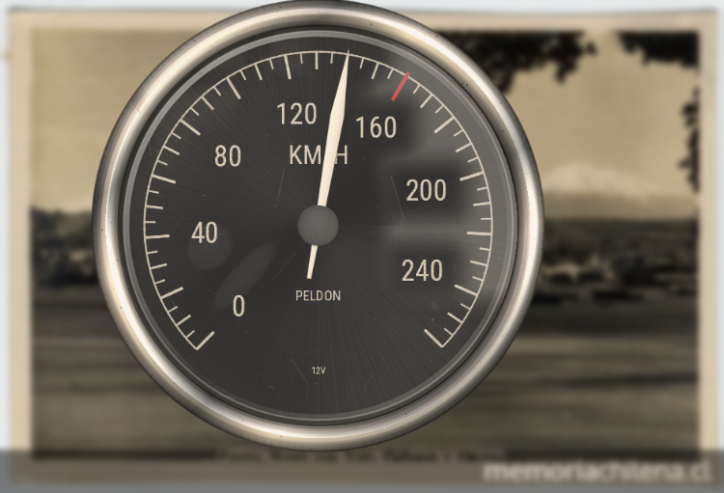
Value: 140 km/h
